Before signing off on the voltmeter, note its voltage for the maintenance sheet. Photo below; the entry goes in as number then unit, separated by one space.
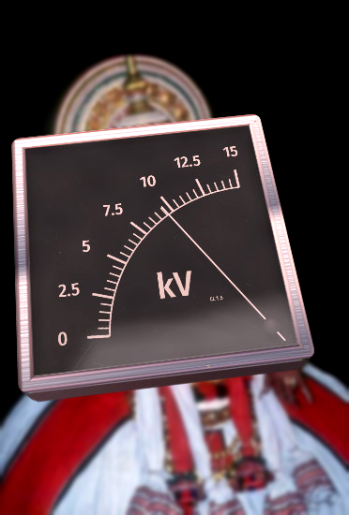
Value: 9.5 kV
